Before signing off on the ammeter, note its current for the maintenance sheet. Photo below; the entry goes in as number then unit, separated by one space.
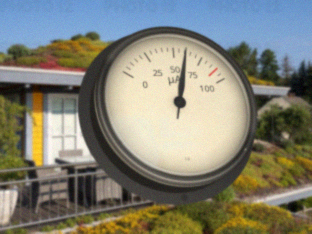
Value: 60 µA
